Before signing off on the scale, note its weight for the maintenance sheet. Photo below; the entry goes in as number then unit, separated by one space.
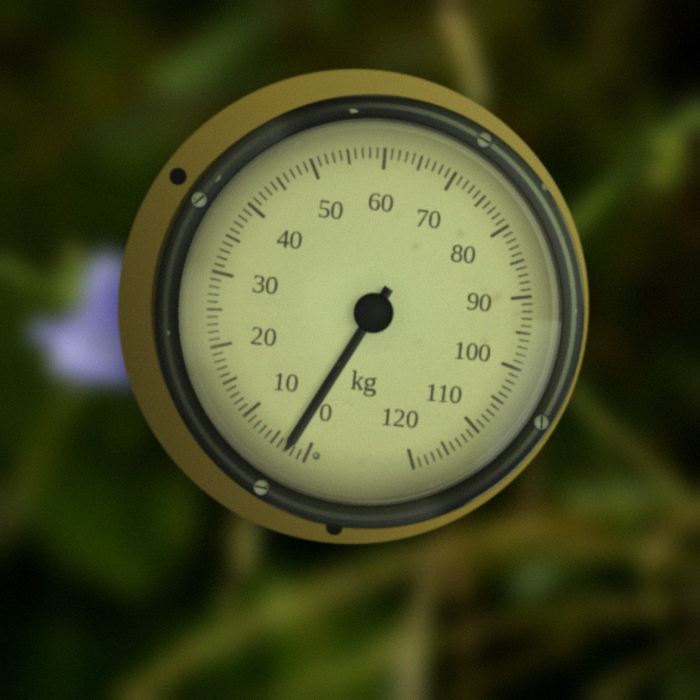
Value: 3 kg
